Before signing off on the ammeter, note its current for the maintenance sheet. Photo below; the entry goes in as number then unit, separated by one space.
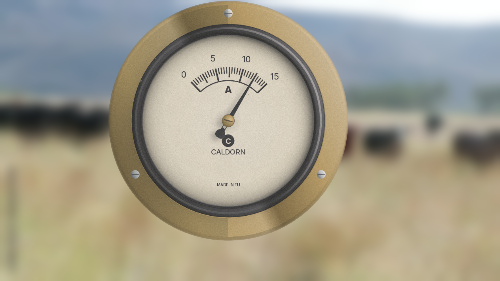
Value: 12.5 A
